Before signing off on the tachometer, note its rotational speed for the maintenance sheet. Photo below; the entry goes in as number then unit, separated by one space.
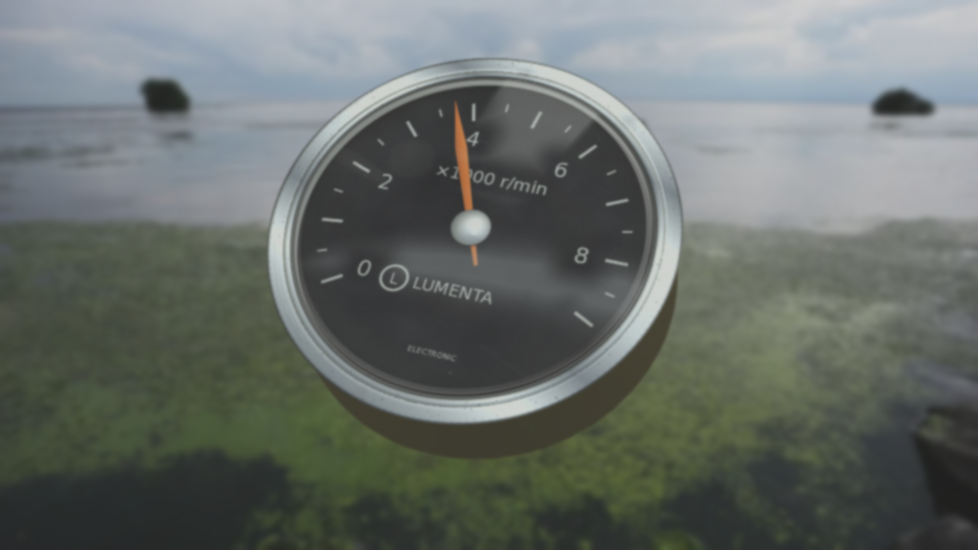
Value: 3750 rpm
